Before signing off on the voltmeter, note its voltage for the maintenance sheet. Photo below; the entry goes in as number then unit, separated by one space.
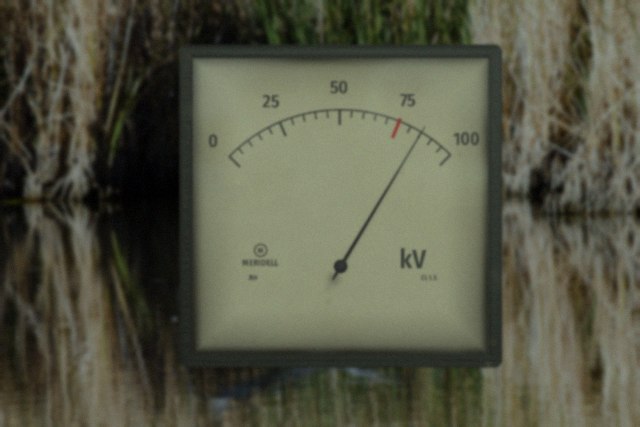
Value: 85 kV
